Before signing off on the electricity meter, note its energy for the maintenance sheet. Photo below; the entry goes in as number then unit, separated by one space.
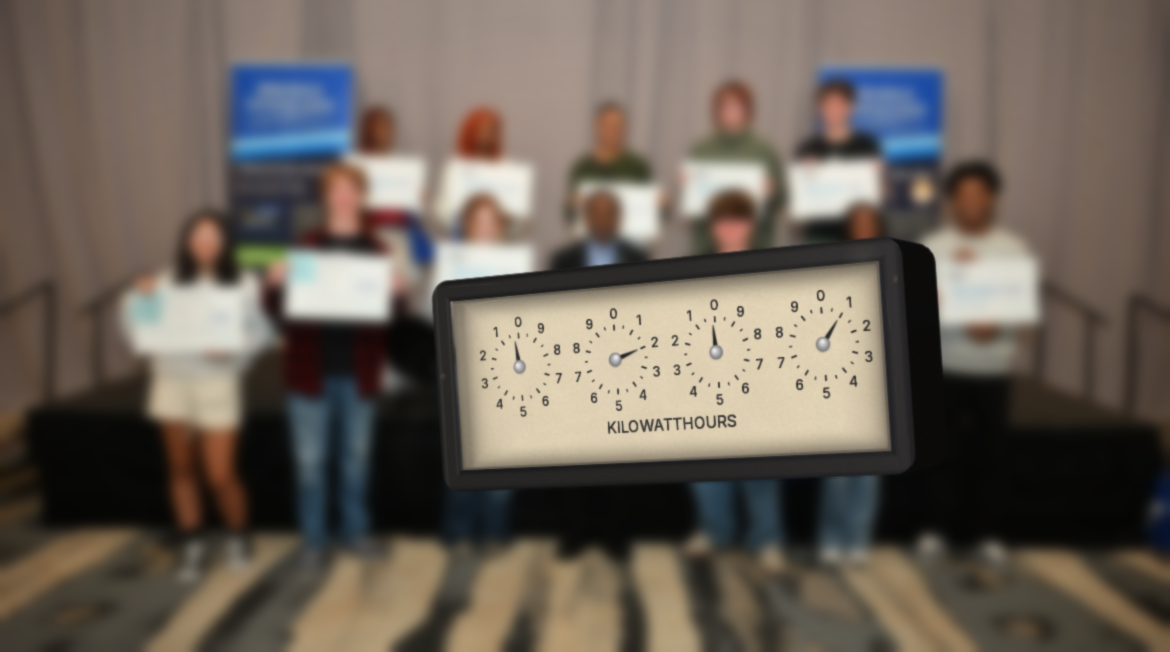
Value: 201 kWh
